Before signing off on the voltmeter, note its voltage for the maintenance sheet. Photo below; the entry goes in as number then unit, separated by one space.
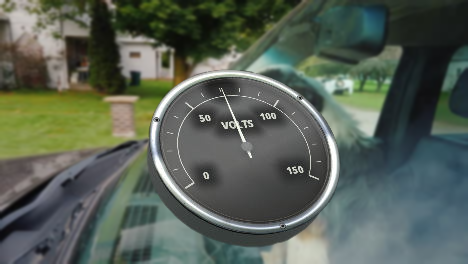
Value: 70 V
